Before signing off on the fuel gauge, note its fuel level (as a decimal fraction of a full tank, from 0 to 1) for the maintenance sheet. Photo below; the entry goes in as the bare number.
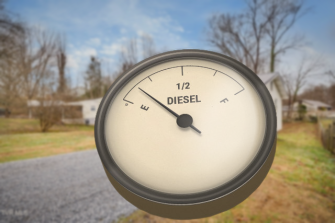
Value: 0.125
